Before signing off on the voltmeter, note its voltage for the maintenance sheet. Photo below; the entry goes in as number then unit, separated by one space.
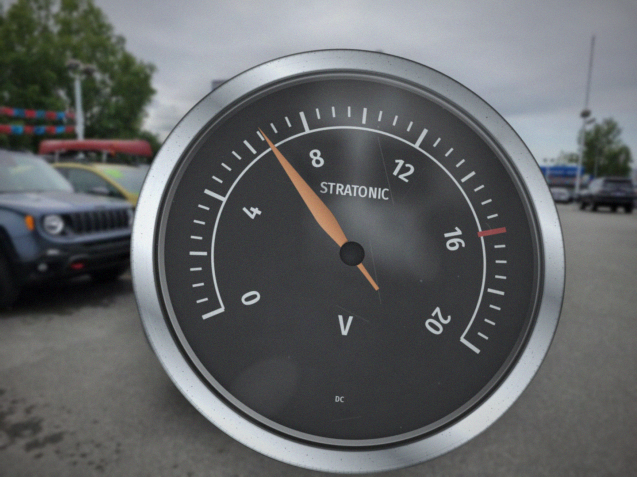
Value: 6.5 V
